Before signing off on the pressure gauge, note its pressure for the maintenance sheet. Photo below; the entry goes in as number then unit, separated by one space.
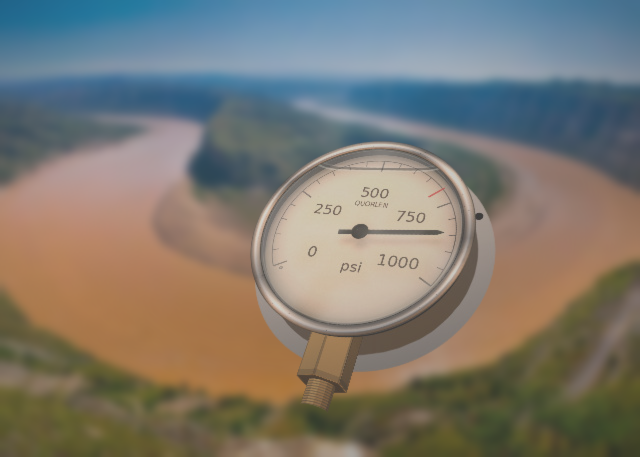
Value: 850 psi
